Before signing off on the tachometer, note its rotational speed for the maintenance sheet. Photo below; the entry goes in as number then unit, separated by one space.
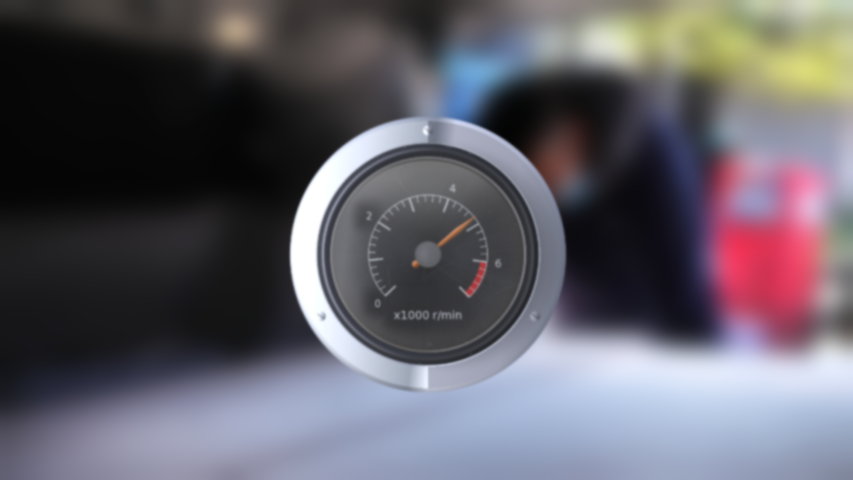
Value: 4800 rpm
